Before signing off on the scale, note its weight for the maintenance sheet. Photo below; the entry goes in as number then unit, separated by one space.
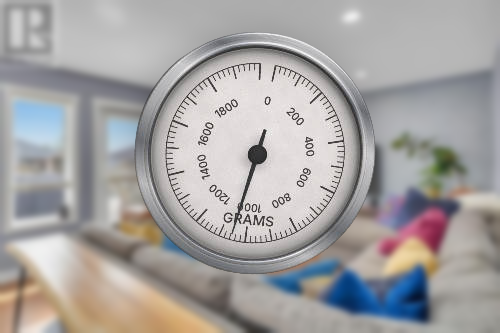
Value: 1060 g
